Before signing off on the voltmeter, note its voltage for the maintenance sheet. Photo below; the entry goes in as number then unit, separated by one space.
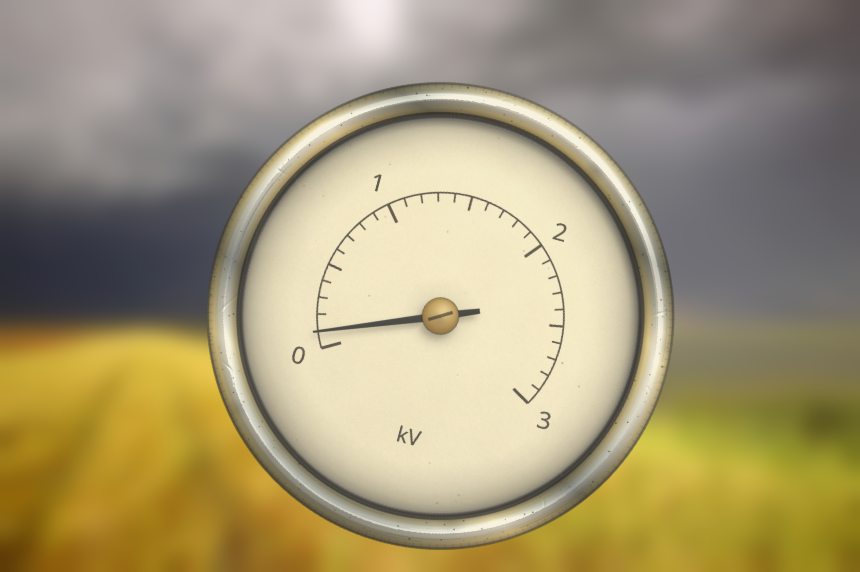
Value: 0.1 kV
